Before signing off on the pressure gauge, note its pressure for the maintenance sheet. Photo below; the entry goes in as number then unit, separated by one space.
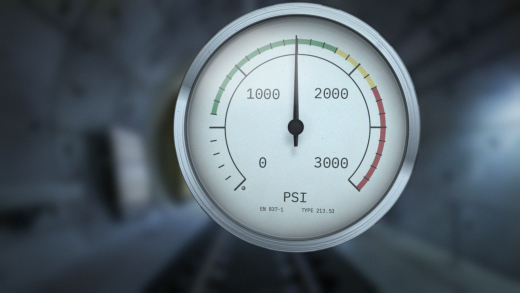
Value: 1500 psi
